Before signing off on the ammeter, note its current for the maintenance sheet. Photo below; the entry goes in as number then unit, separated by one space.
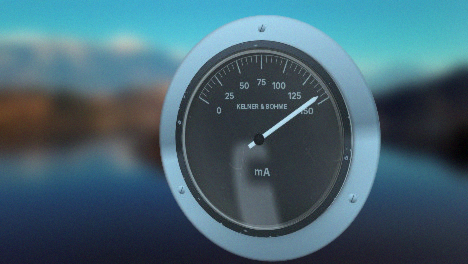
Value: 145 mA
